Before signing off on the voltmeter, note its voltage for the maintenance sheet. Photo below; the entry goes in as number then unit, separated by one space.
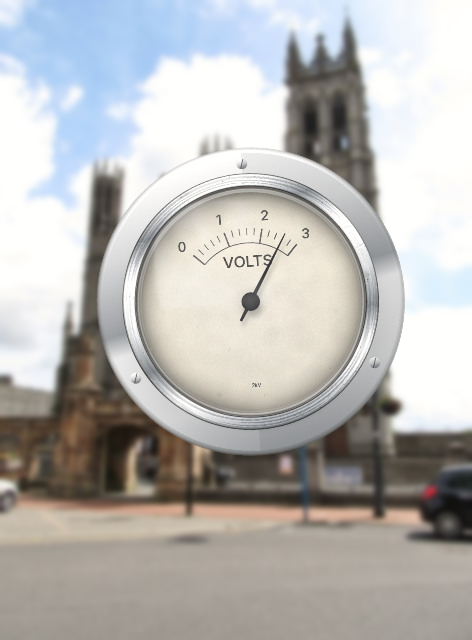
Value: 2.6 V
